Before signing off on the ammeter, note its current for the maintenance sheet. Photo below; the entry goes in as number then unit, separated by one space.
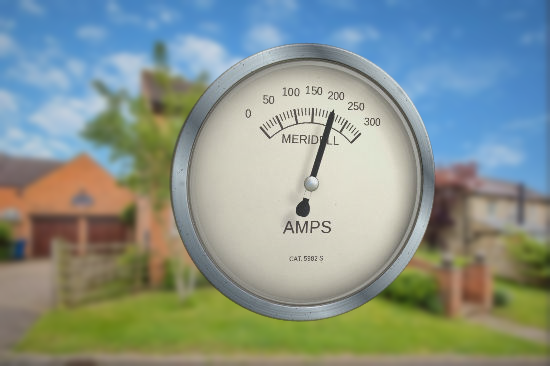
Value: 200 A
